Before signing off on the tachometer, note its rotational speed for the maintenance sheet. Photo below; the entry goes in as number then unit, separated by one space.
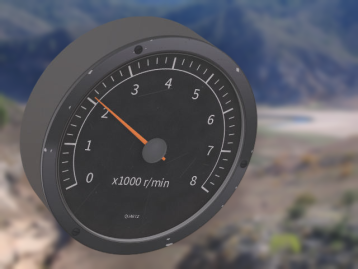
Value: 2100 rpm
